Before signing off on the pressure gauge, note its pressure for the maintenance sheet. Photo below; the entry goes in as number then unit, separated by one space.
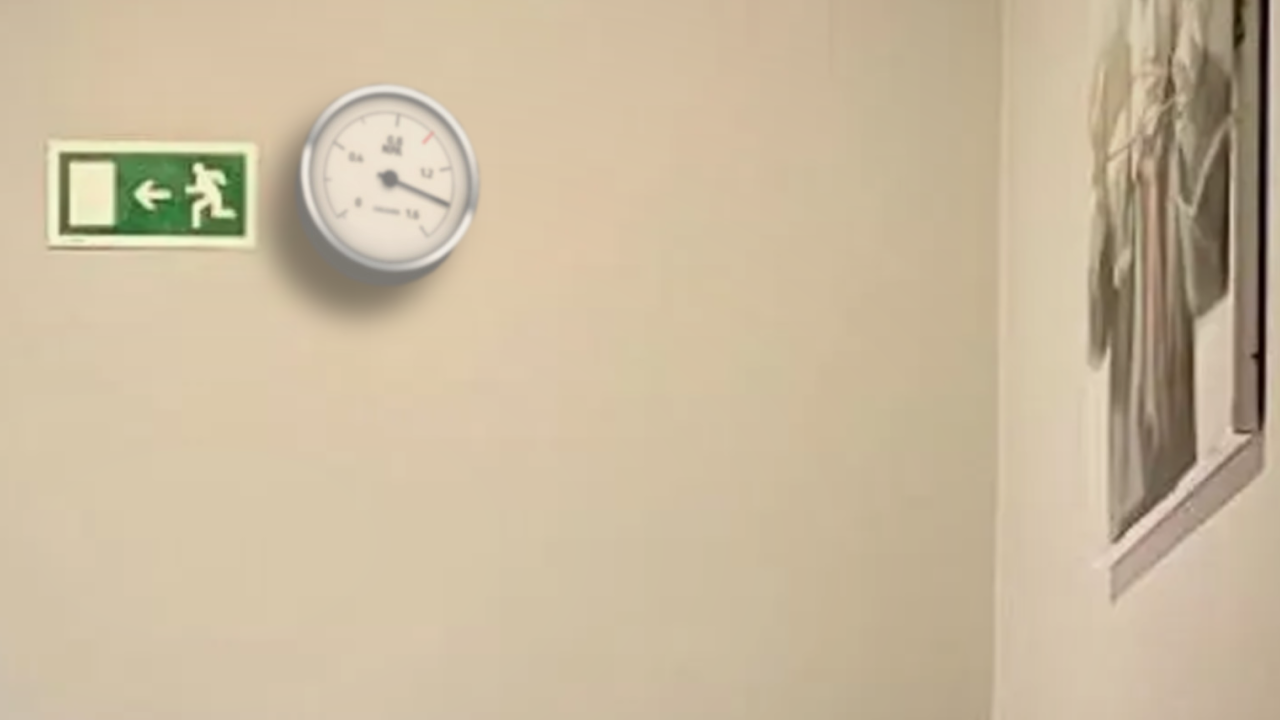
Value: 1.4 MPa
